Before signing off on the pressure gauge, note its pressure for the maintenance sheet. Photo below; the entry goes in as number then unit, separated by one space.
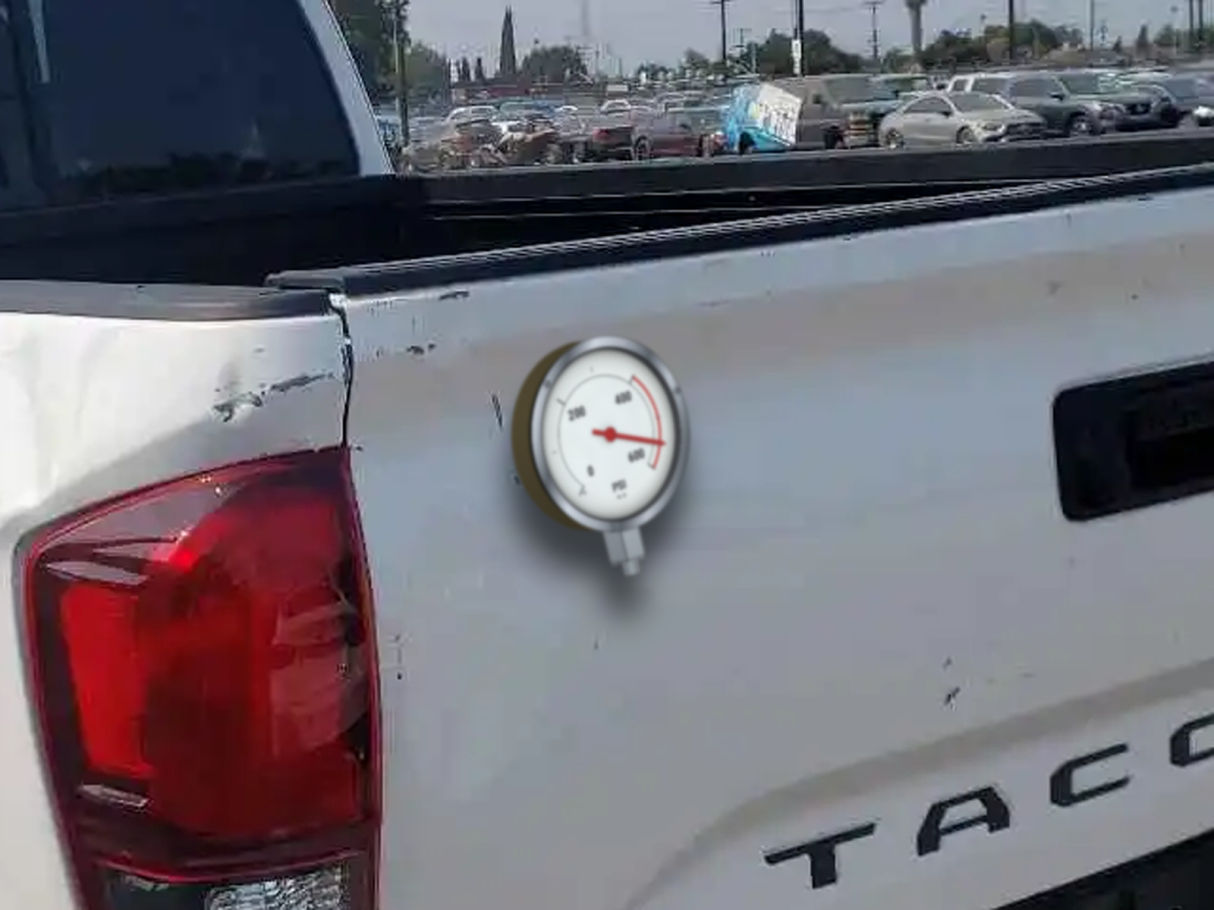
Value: 550 psi
